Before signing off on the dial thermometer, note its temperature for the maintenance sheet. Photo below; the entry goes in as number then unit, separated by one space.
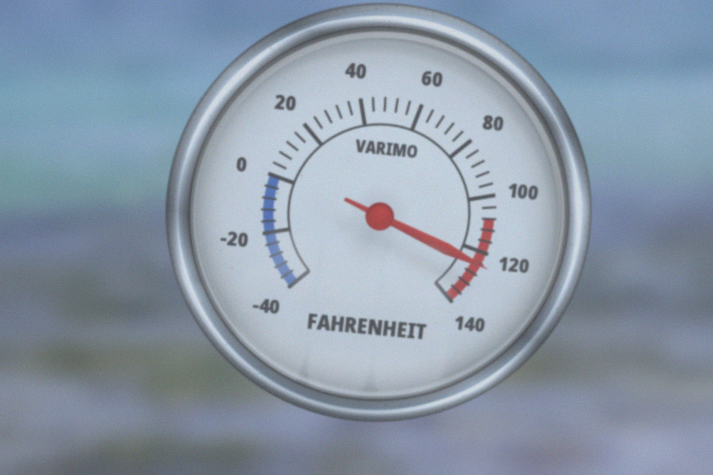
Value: 124 °F
